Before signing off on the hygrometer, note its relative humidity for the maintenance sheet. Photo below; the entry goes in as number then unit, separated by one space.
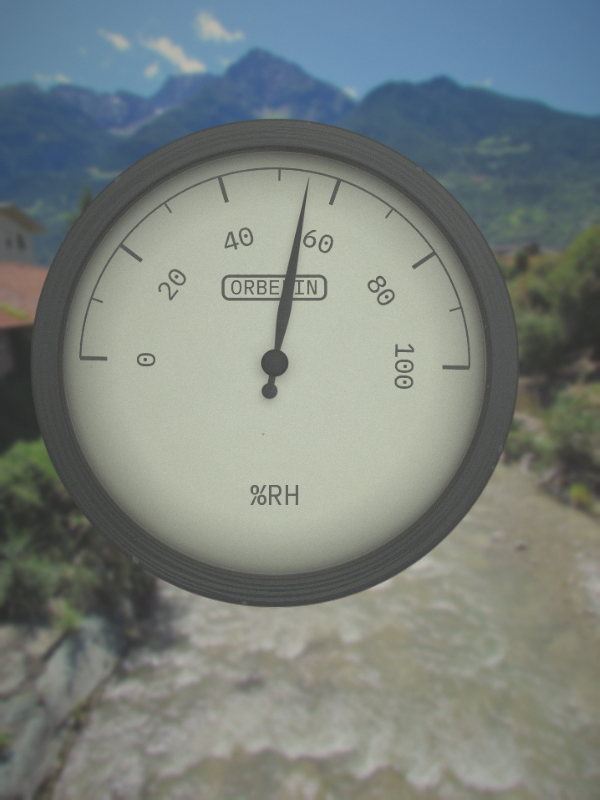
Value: 55 %
